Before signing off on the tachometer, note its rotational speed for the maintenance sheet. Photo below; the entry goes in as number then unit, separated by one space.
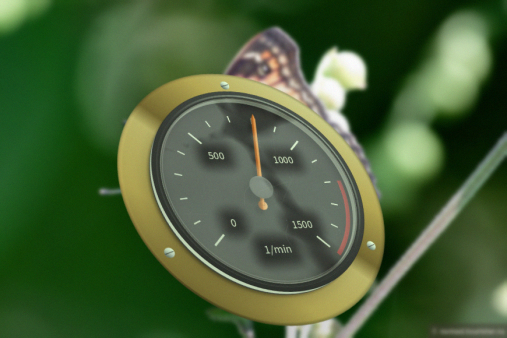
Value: 800 rpm
